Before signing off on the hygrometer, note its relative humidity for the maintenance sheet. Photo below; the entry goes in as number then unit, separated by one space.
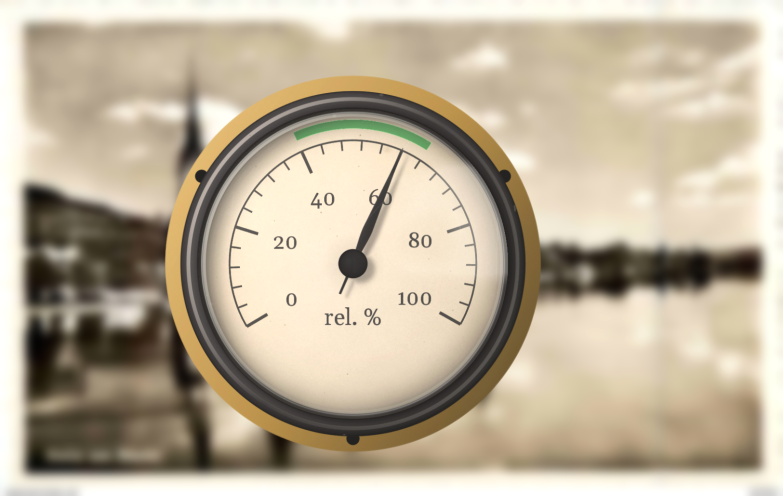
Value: 60 %
